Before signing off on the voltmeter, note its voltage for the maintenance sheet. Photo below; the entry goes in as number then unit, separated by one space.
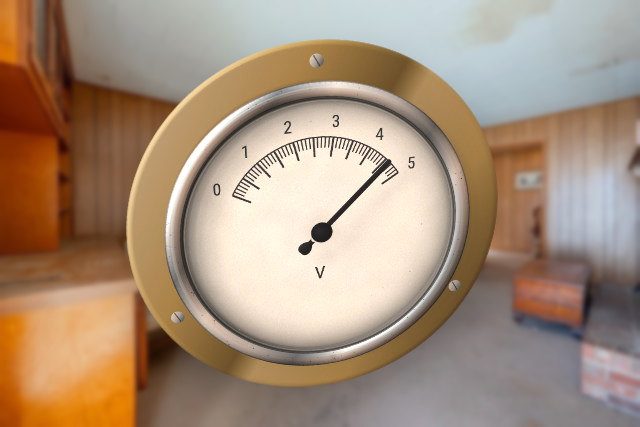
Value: 4.5 V
